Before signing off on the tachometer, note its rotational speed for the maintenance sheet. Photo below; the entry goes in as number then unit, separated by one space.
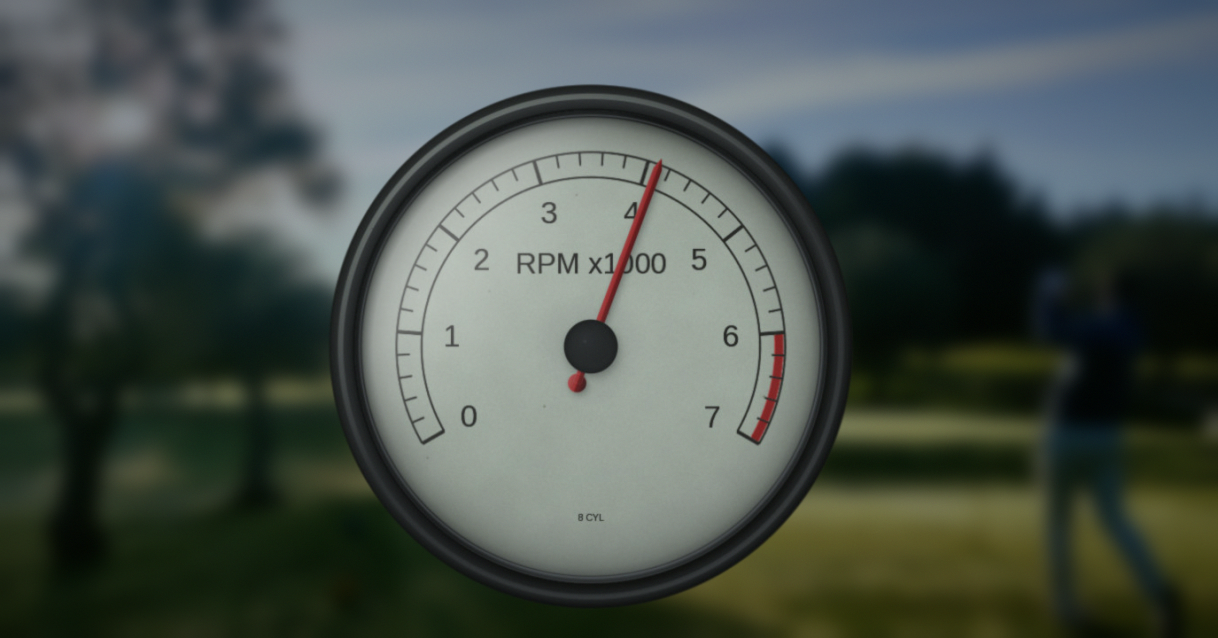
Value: 4100 rpm
